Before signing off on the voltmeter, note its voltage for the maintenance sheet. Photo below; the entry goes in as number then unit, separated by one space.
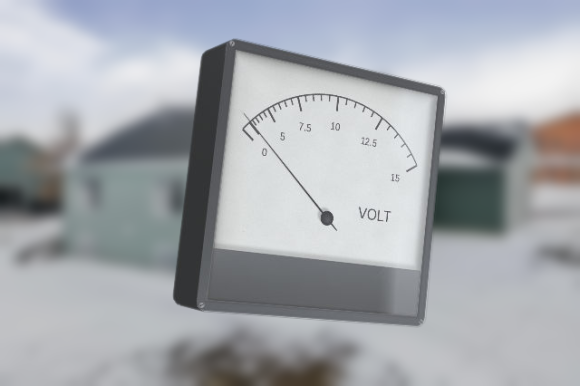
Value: 2.5 V
